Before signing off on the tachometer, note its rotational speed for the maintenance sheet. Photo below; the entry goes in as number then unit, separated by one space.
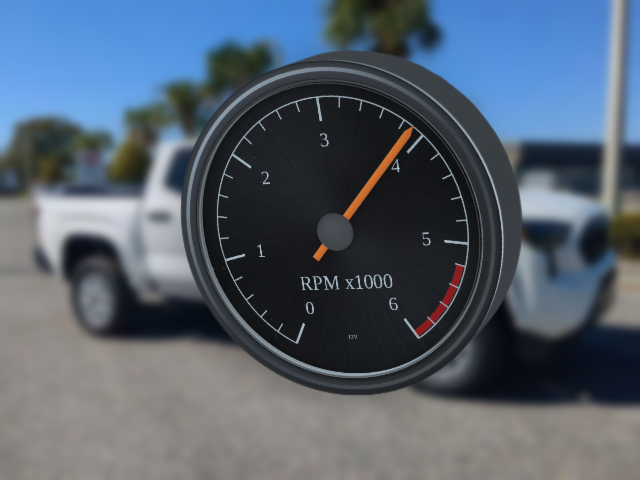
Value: 3900 rpm
